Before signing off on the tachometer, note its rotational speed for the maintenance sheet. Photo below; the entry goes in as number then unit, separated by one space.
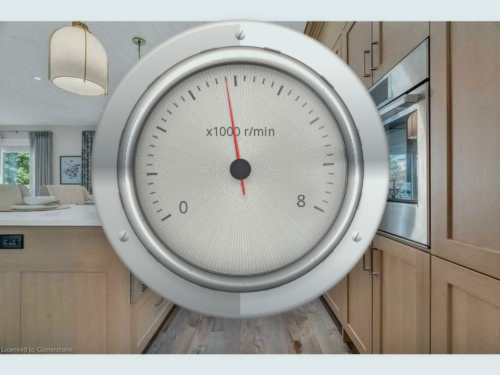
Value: 3800 rpm
